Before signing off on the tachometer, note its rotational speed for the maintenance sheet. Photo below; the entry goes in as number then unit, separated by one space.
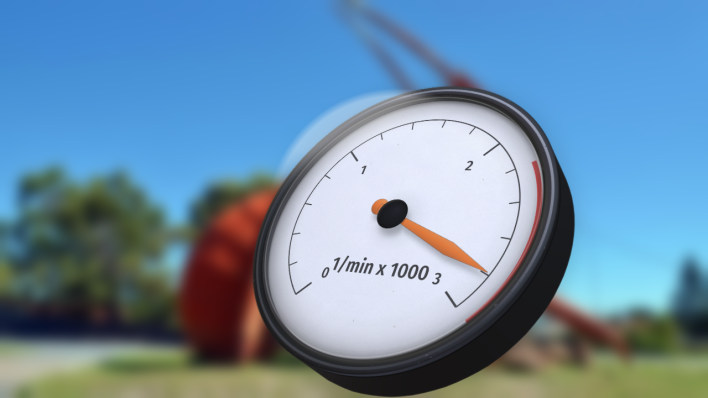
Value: 2800 rpm
